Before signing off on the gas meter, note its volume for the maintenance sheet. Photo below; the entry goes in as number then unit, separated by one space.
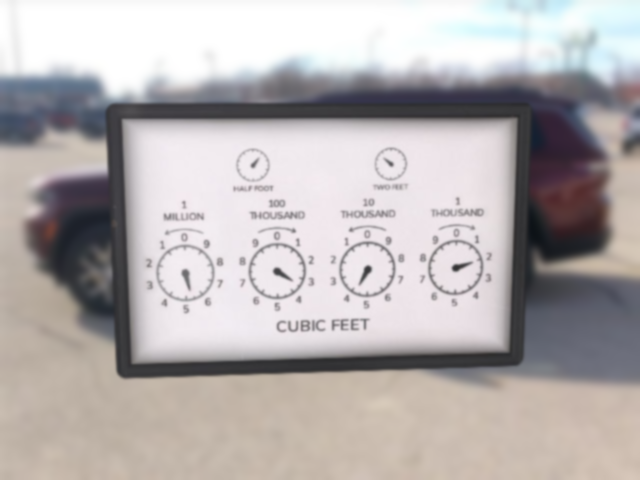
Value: 534200 ft³
